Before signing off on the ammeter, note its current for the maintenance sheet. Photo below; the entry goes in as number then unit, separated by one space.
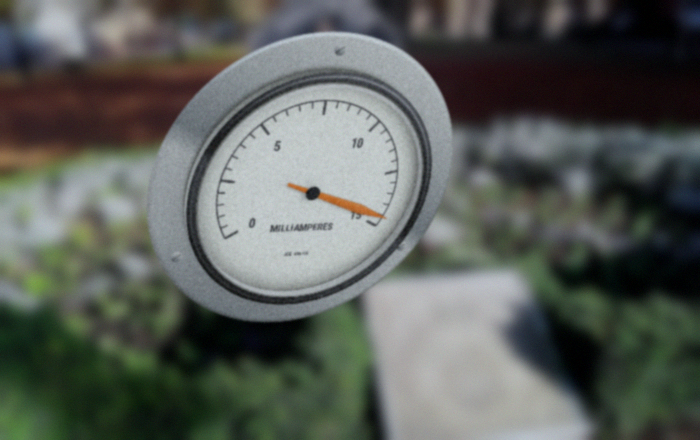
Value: 14.5 mA
